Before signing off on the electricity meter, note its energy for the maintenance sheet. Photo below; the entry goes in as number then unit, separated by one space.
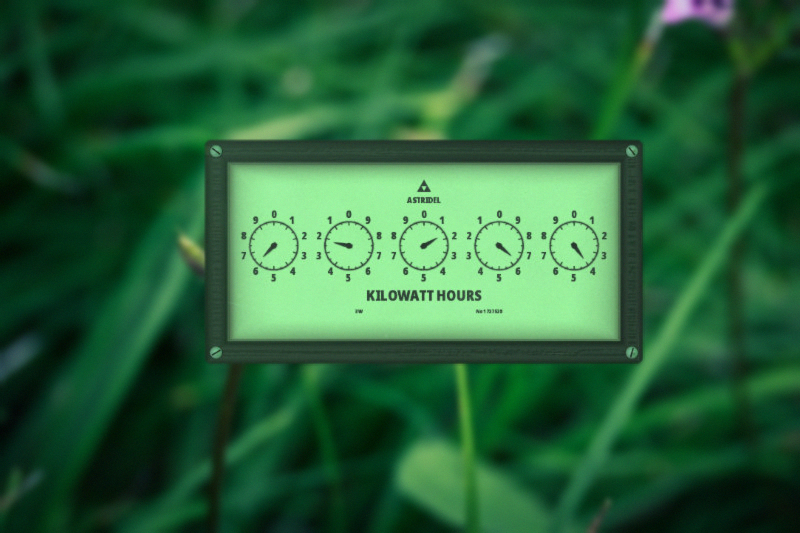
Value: 62164 kWh
